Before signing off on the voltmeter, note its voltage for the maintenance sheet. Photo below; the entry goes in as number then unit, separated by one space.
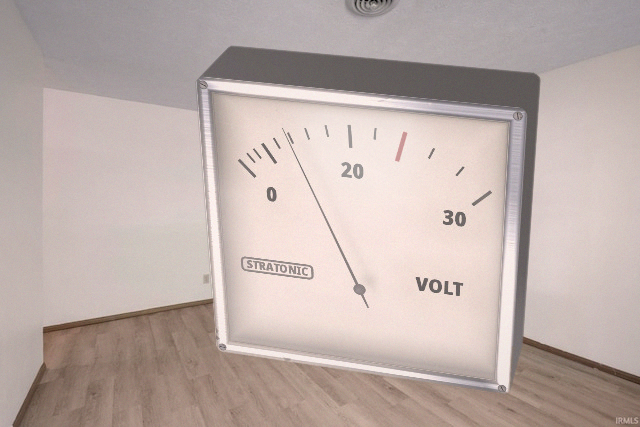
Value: 14 V
